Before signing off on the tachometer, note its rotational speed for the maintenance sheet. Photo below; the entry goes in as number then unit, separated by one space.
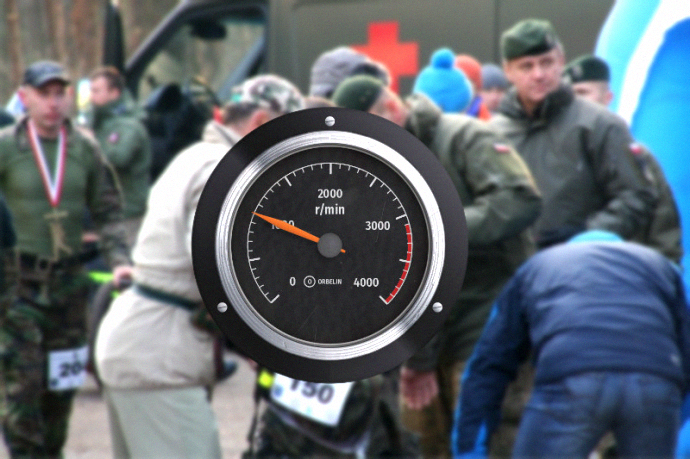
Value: 1000 rpm
